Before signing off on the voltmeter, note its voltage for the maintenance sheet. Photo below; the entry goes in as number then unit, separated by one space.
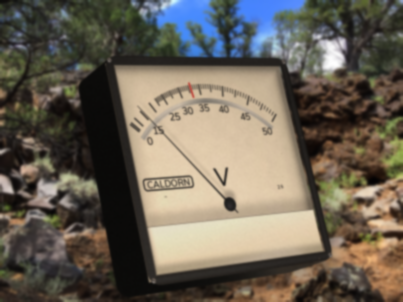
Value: 15 V
